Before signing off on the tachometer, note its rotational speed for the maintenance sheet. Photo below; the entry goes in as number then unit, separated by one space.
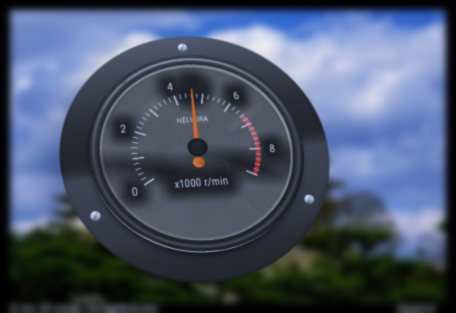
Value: 4600 rpm
